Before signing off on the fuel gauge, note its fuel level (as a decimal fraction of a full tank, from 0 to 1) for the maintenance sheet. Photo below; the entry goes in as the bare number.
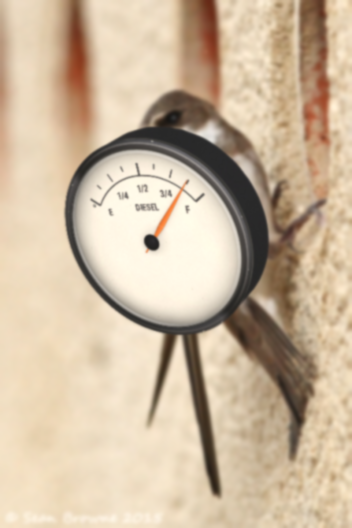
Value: 0.875
